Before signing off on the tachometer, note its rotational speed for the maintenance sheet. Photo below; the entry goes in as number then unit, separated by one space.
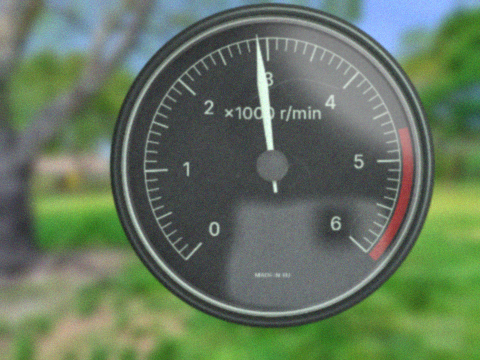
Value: 2900 rpm
